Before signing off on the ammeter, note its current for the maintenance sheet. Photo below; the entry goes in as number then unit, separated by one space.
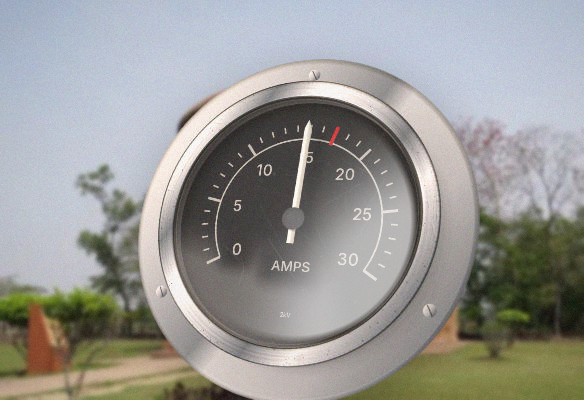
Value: 15 A
